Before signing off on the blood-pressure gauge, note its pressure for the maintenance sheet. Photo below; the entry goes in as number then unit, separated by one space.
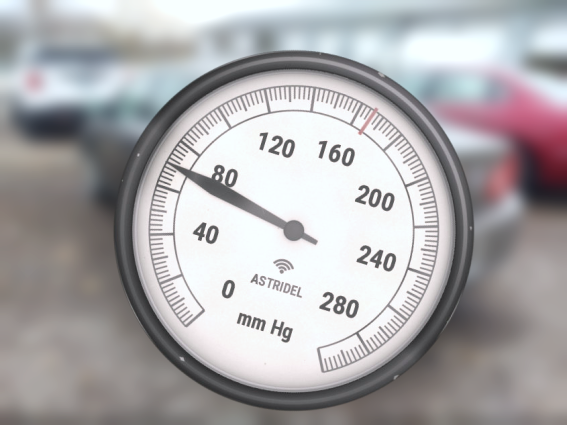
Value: 70 mmHg
